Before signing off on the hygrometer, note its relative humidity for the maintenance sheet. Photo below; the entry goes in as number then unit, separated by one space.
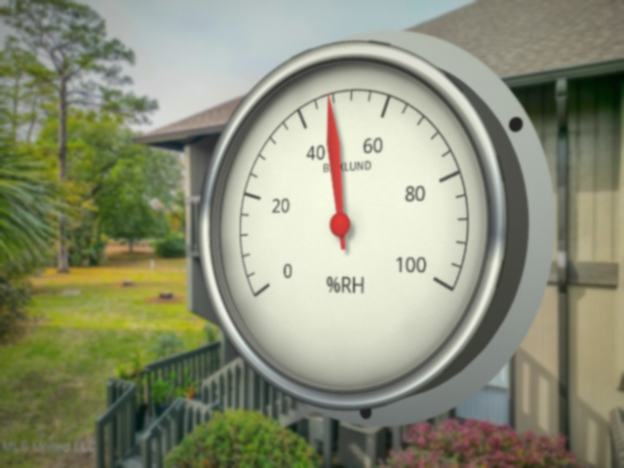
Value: 48 %
